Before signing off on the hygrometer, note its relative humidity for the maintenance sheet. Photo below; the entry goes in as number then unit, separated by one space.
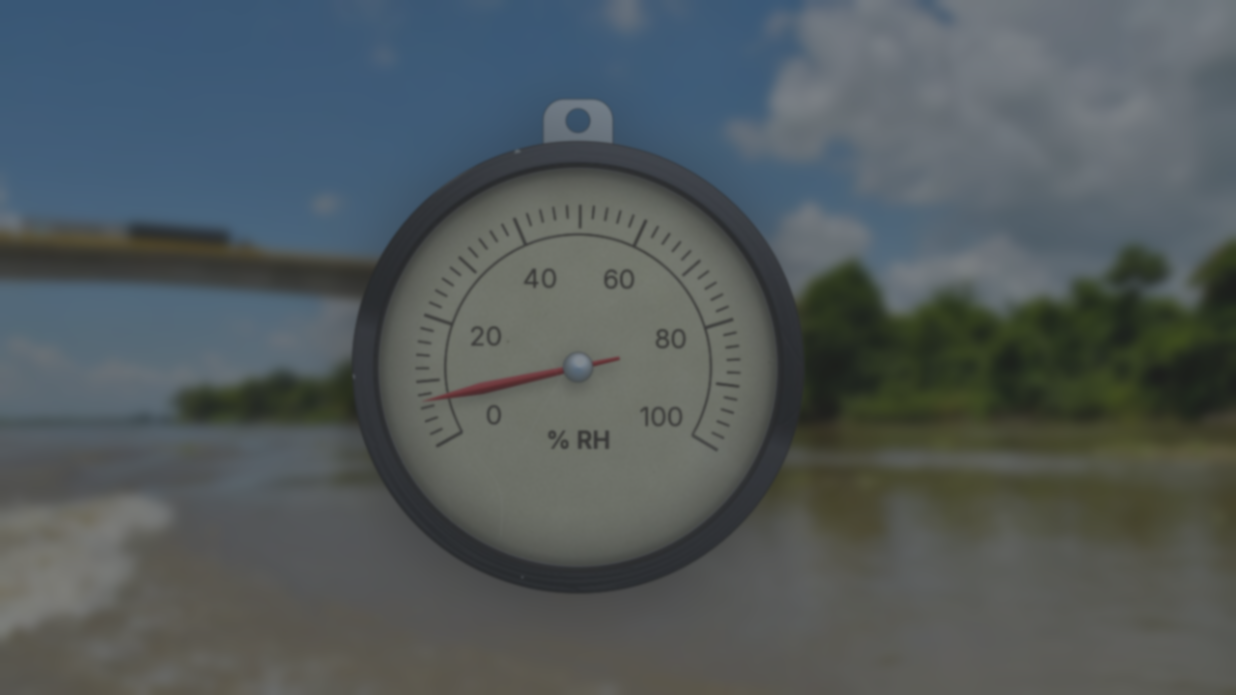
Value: 7 %
